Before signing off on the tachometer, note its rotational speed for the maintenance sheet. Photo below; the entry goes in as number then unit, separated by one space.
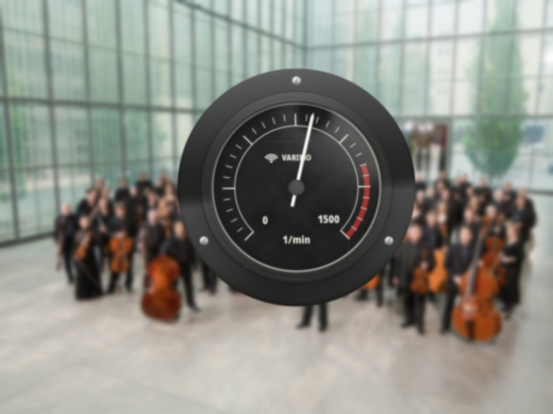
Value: 825 rpm
